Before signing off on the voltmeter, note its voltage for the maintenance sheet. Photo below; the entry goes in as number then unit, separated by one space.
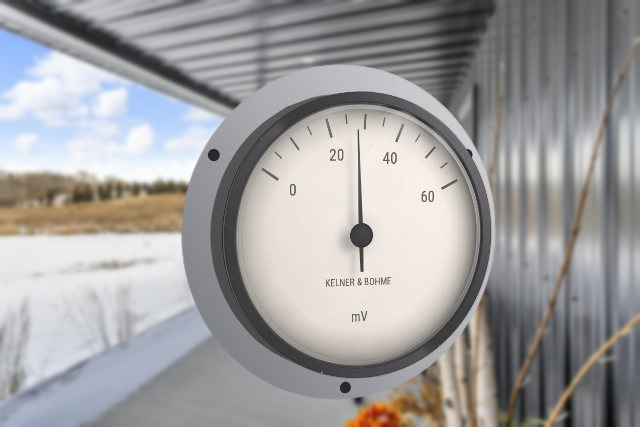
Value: 27.5 mV
